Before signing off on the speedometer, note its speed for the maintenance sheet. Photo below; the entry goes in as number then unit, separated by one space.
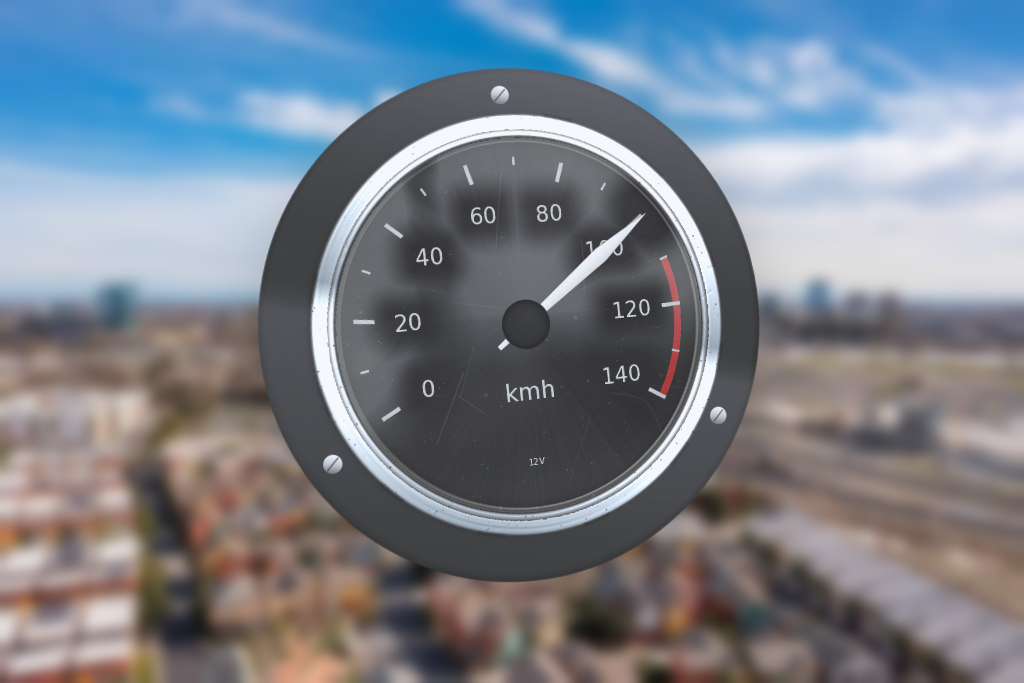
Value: 100 km/h
